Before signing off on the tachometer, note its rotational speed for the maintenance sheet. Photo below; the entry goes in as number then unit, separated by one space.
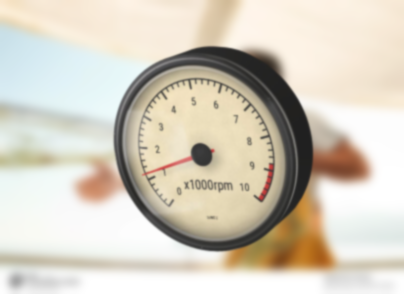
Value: 1200 rpm
